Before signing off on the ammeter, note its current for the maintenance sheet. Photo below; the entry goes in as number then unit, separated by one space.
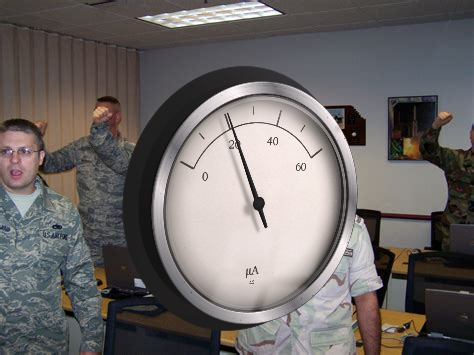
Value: 20 µA
